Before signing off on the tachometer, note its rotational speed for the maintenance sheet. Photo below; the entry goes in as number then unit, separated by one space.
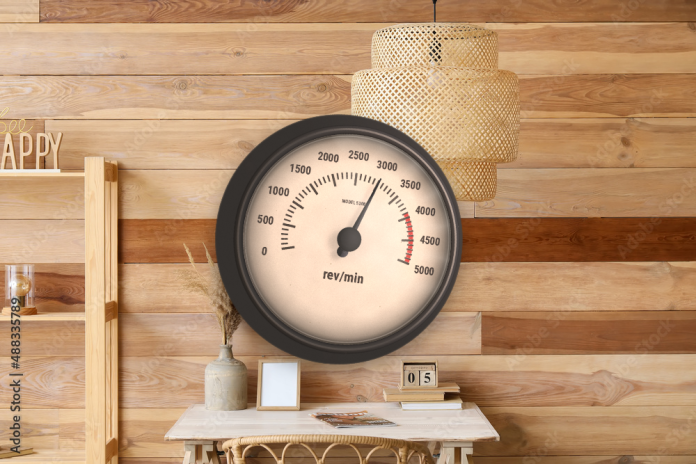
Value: 3000 rpm
